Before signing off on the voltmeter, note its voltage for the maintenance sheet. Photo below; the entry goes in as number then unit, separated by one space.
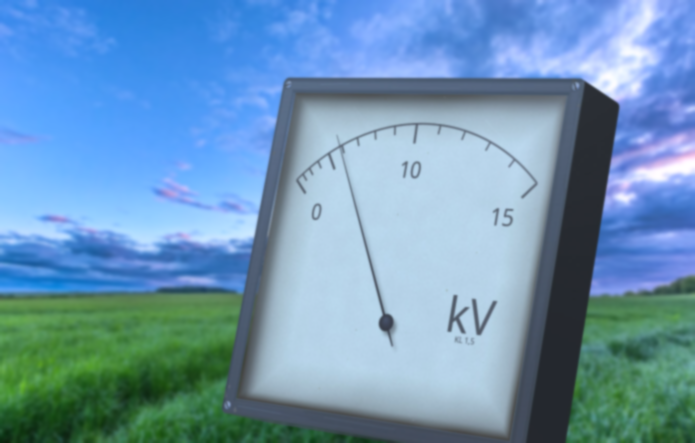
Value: 6 kV
